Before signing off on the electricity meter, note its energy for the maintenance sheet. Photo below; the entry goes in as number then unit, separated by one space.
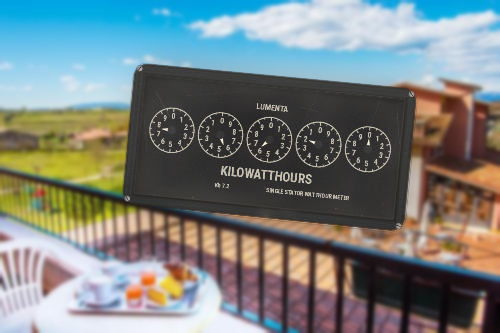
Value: 75620 kWh
